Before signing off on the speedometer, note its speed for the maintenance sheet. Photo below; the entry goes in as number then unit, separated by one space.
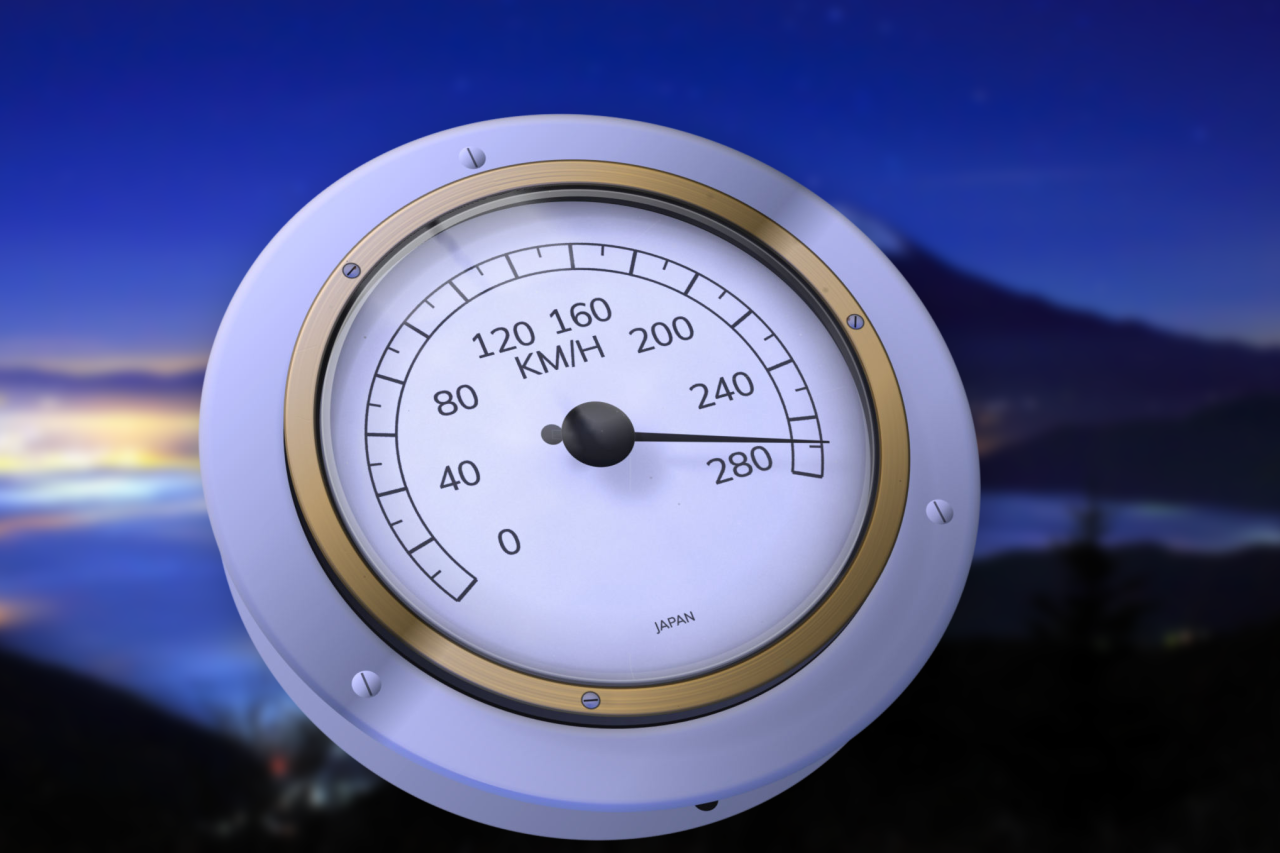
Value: 270 km/h
